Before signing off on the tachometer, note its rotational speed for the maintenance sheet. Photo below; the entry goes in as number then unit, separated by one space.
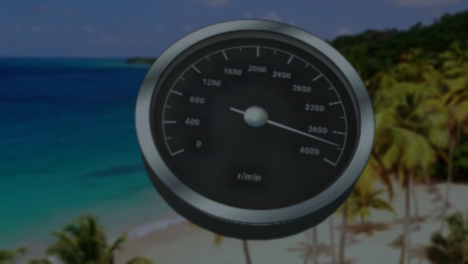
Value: 3800 rpm
